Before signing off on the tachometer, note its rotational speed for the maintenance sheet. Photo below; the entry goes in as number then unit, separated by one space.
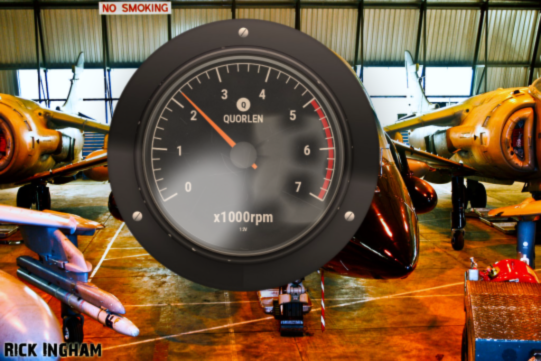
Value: 2200 rpm
